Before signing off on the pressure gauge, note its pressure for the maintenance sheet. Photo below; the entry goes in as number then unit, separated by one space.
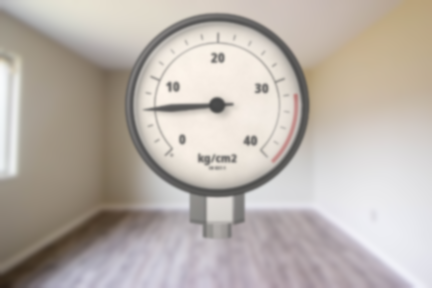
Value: 6 kg/cm²
